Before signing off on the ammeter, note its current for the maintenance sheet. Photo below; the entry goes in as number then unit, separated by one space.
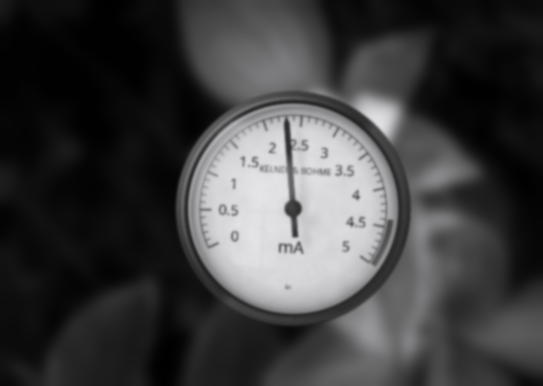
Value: 2.3 mA
